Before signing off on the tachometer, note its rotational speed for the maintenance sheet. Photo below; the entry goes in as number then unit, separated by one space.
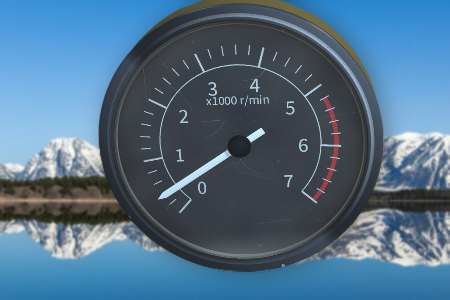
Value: 400 rpm
